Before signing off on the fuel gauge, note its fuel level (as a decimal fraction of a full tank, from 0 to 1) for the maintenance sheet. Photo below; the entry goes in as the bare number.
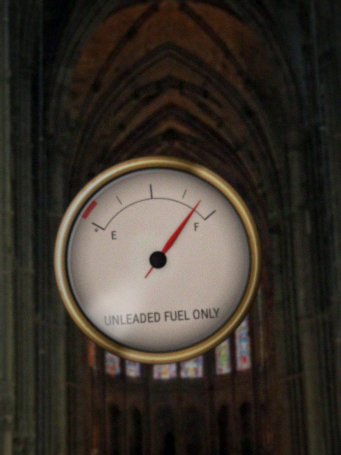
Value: 0.875
